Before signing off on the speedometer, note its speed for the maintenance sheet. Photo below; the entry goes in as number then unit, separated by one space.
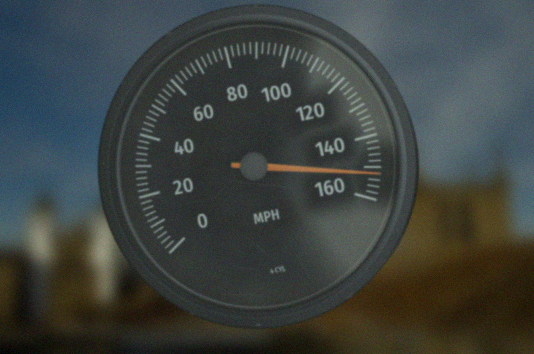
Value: 152 mph
